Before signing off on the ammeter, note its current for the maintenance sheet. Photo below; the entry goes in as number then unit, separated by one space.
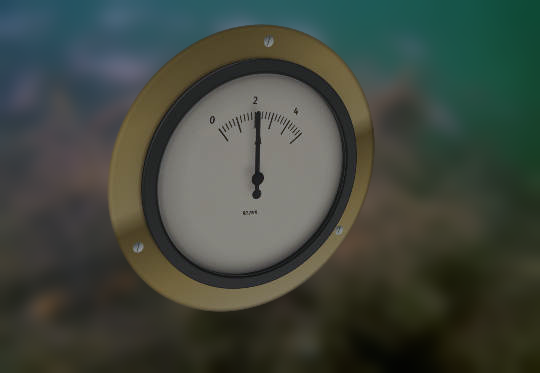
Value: 2 A
